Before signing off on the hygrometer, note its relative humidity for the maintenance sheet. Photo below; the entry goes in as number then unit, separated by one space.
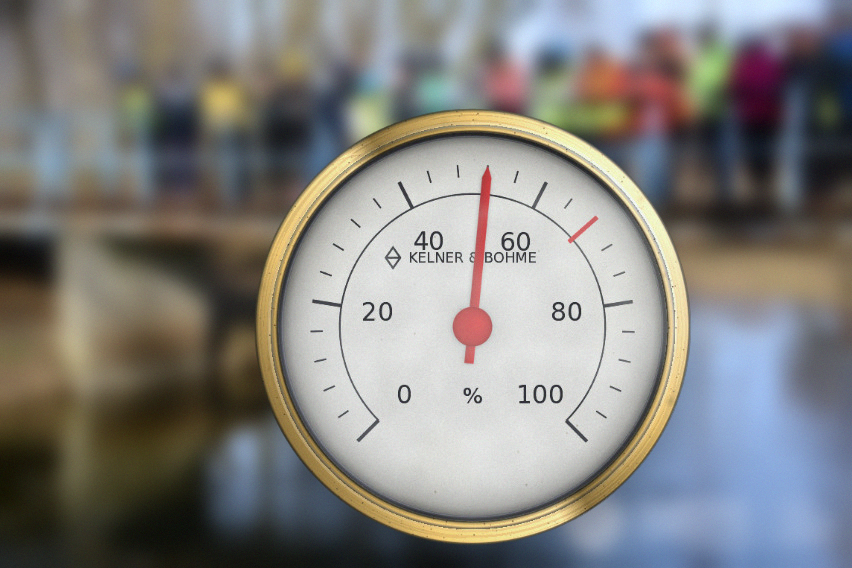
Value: 52 %
